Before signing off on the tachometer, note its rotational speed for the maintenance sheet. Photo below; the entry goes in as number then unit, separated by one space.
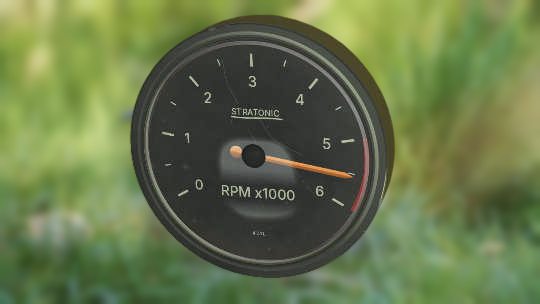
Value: 5500 rpm
